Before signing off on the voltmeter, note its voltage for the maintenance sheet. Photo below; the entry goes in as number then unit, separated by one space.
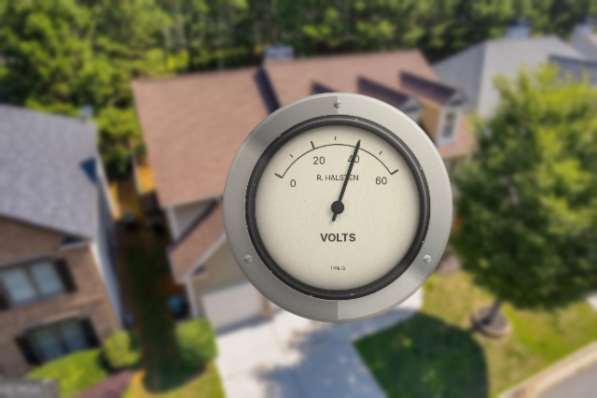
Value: 40 V
